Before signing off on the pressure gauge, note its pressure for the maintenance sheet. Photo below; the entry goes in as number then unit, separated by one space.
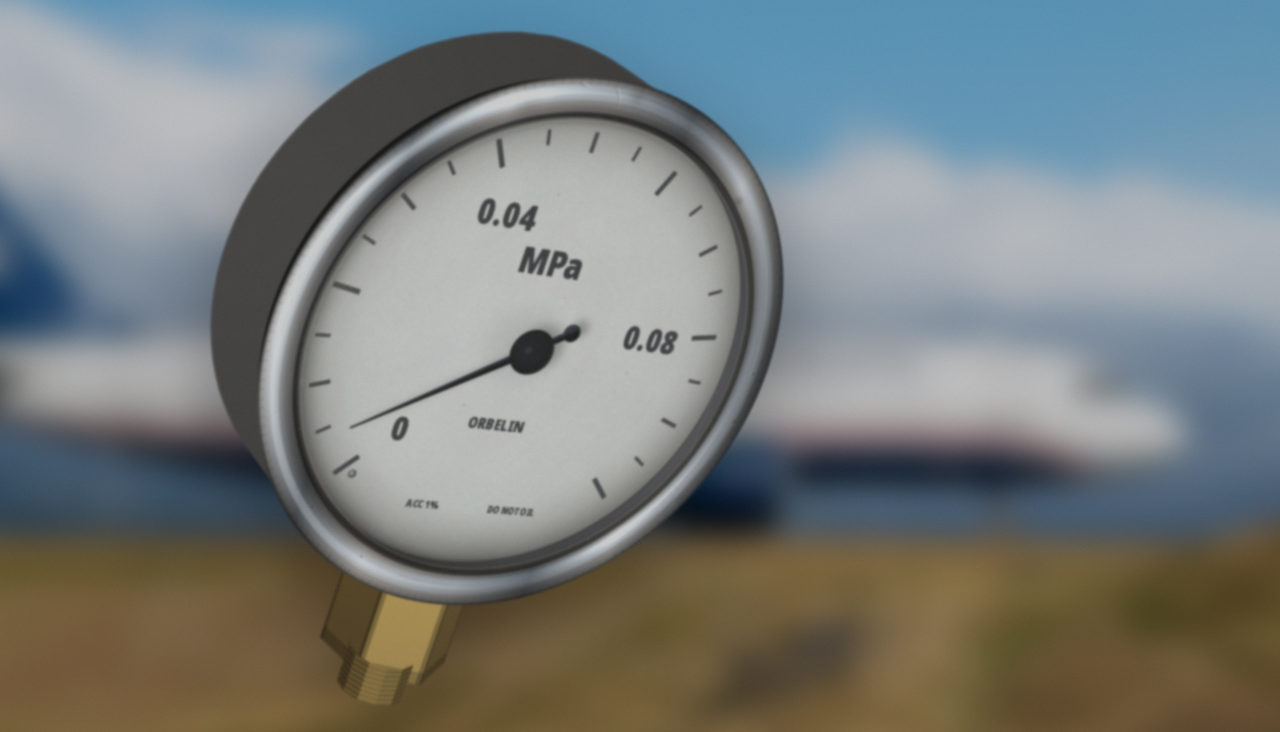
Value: 0.005 MPa
